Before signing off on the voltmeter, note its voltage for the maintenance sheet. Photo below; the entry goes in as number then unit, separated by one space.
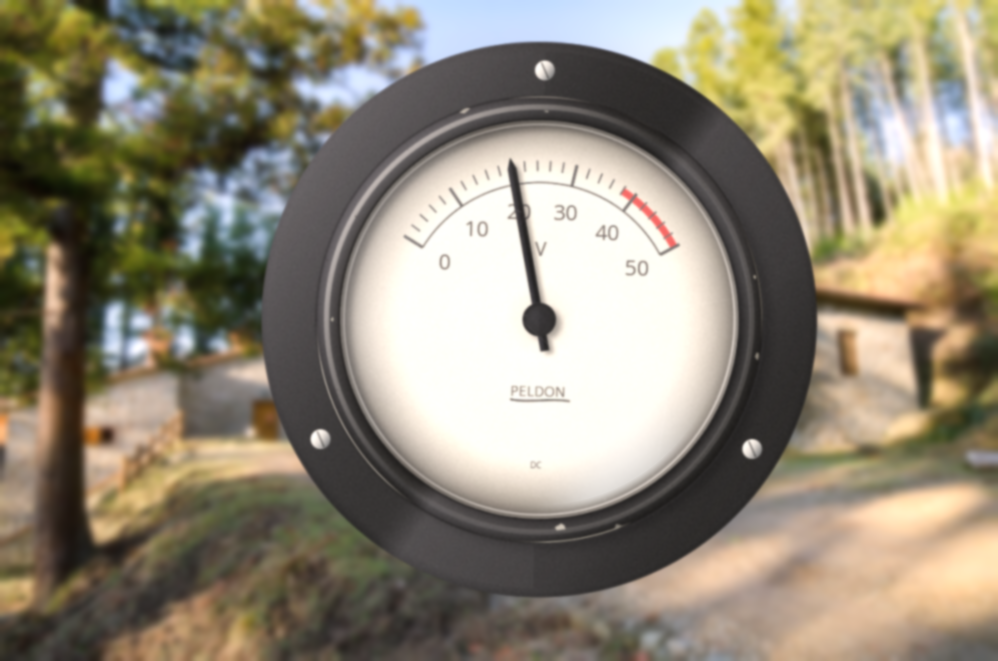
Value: 20 V
